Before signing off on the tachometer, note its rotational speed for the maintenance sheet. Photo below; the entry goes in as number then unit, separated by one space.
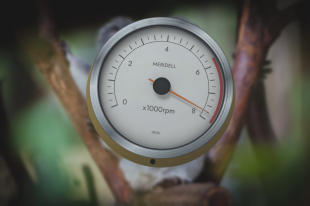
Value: 7750 rpm
